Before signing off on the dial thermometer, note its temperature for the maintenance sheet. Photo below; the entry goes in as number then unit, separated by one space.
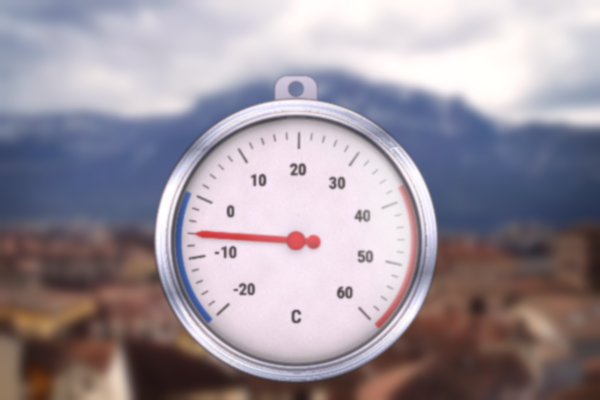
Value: -6 °C
